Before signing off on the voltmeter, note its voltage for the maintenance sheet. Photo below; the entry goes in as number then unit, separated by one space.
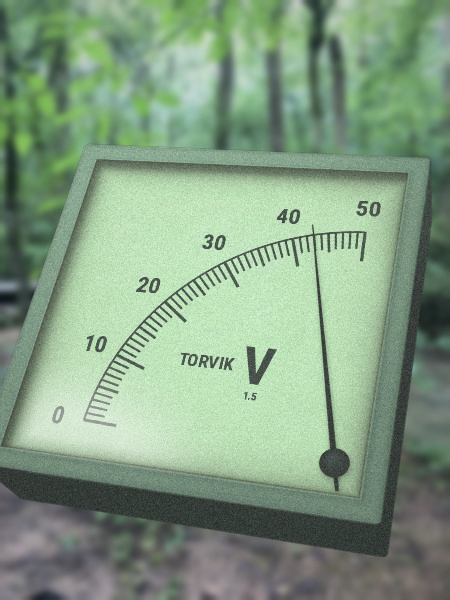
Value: 43 V
